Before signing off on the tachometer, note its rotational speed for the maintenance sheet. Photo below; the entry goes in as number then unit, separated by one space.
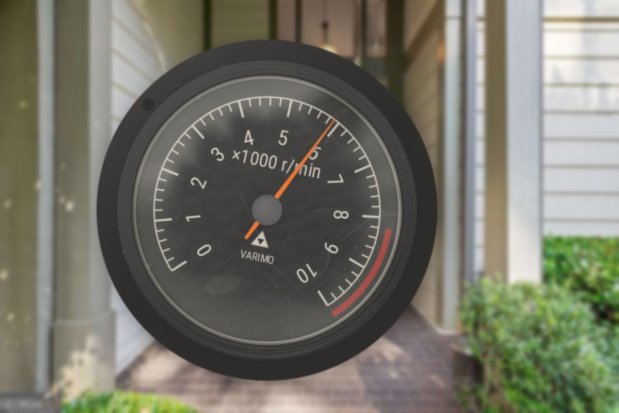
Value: 5900 rpm
